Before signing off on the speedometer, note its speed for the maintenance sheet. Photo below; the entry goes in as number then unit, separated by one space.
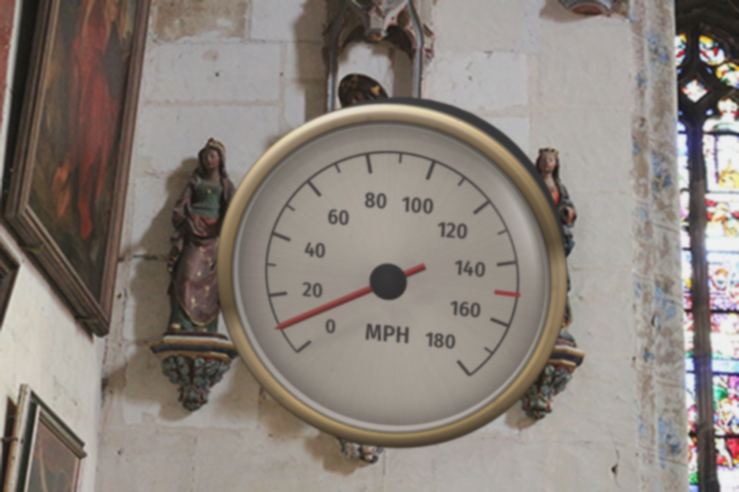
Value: 10 mph
